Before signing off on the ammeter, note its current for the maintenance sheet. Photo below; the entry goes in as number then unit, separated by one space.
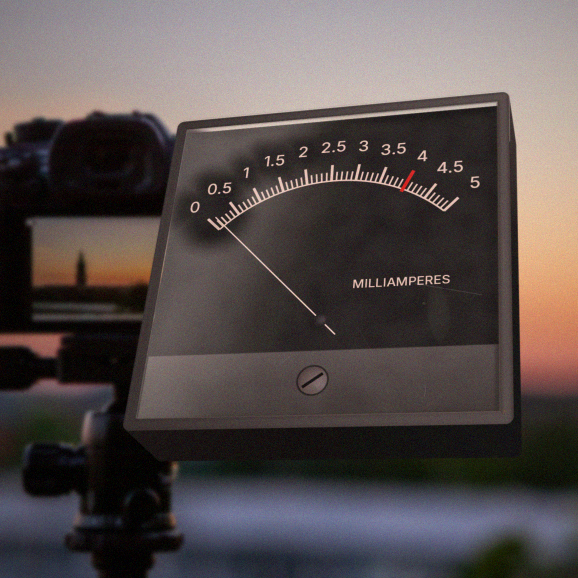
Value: 0.1 mA
